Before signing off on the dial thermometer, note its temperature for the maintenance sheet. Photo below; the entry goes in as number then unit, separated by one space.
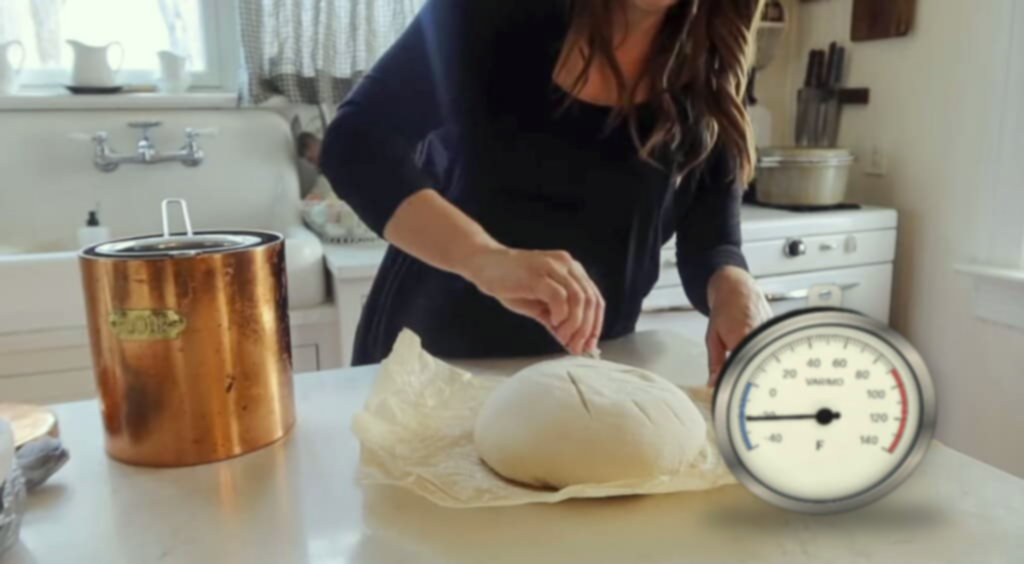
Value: -20 °F
